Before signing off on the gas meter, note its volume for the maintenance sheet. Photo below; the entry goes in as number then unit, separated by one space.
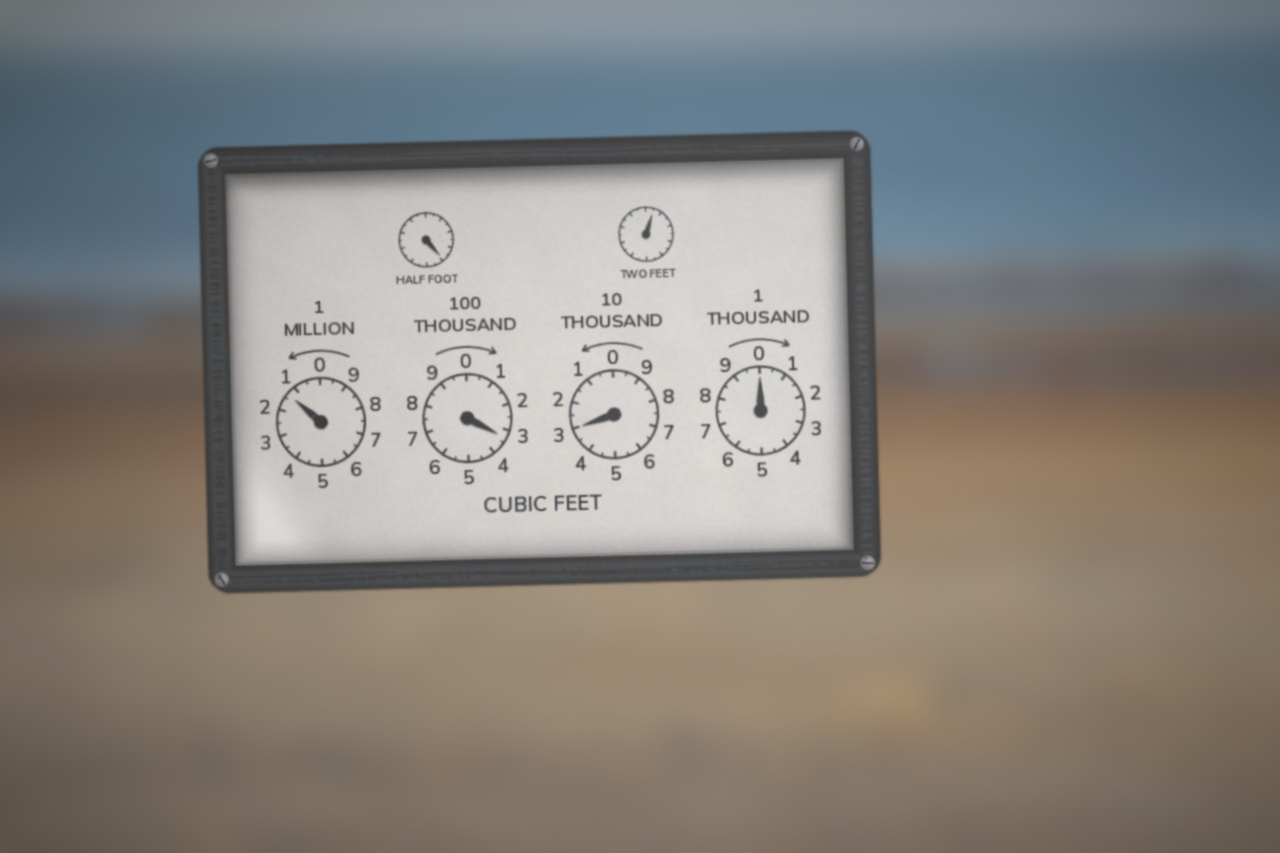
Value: 133000 ft³
